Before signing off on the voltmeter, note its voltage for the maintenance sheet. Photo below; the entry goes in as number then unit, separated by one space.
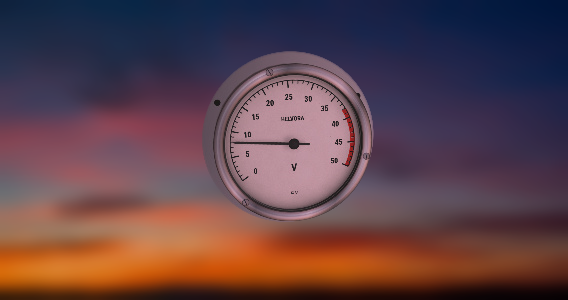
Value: 8 V
